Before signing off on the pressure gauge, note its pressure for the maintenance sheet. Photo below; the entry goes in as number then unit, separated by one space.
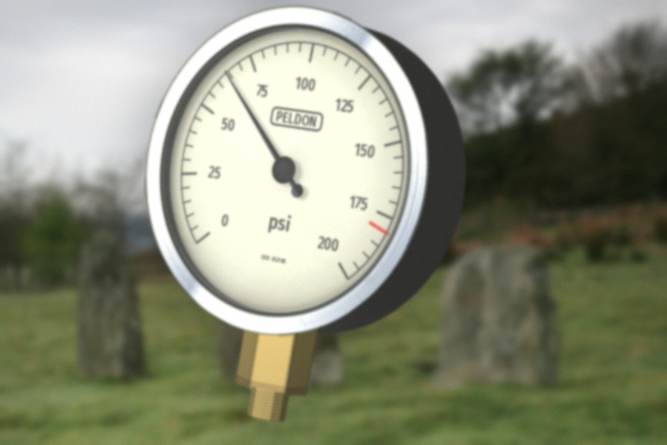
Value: 65 psi
